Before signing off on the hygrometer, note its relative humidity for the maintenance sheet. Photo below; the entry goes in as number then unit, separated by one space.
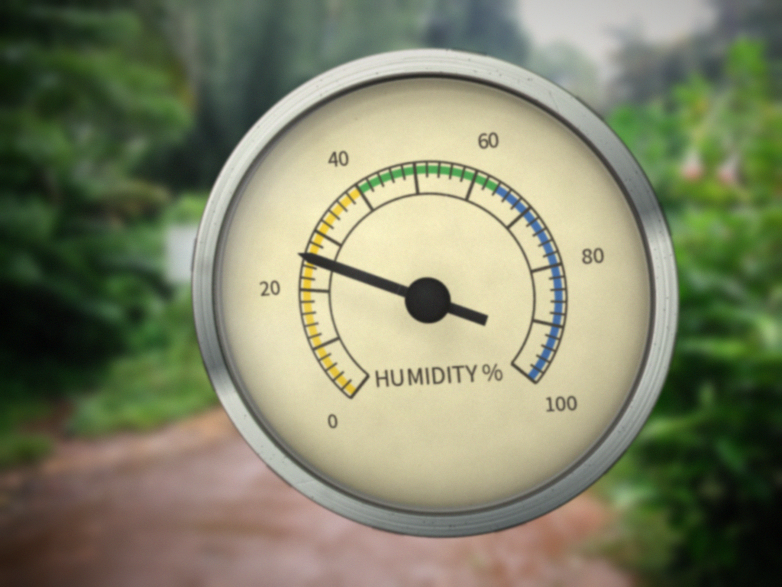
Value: 26 %
